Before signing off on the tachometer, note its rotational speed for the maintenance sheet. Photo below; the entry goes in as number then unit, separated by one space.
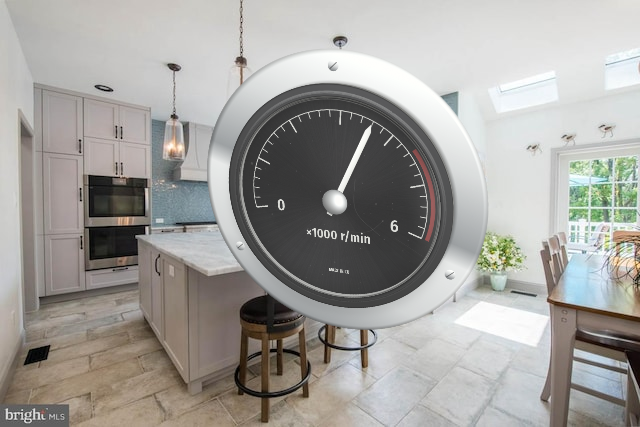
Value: 3600 rpm
